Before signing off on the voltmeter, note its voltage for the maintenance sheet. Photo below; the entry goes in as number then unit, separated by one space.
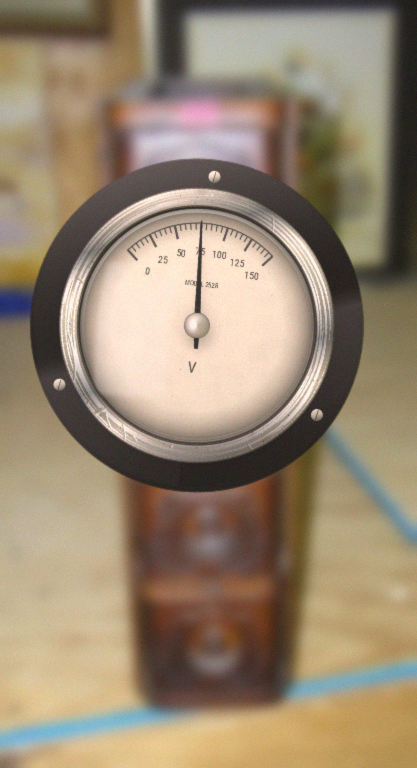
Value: 75 V
